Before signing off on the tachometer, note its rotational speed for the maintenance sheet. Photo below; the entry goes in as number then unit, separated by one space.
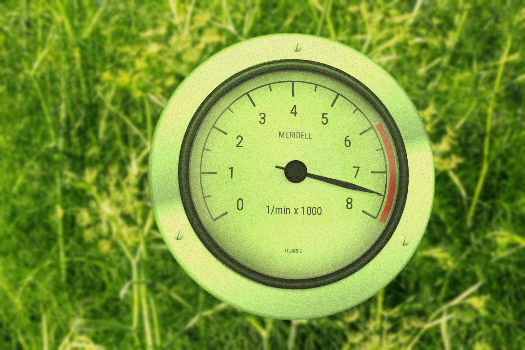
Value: 7500 rpm
